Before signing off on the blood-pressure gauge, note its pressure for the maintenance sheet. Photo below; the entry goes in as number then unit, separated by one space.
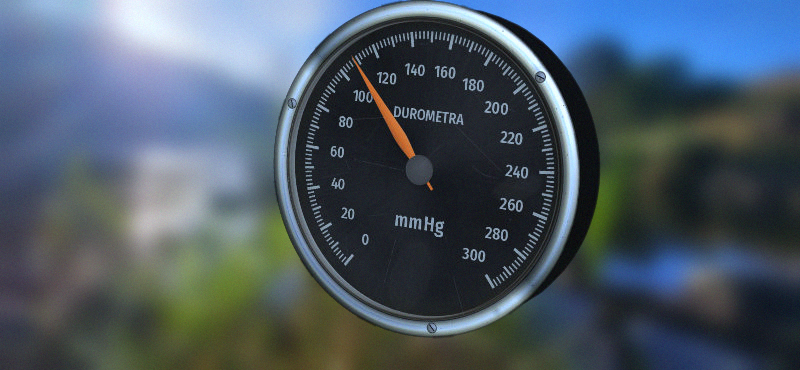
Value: 110 mmHg
